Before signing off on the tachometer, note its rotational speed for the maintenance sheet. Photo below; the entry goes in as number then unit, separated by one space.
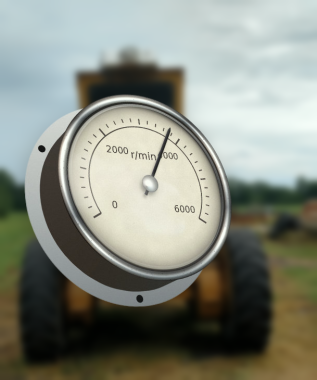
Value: 3700 rpm
